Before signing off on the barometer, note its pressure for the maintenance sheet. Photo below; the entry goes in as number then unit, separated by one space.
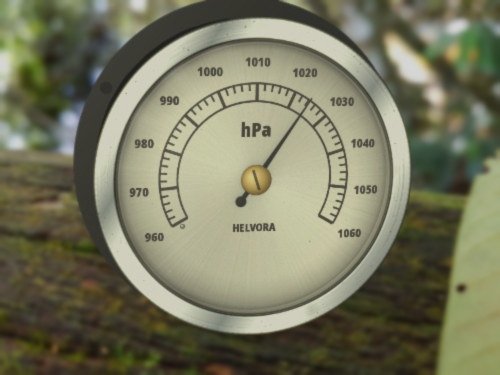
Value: 1024 hPa
